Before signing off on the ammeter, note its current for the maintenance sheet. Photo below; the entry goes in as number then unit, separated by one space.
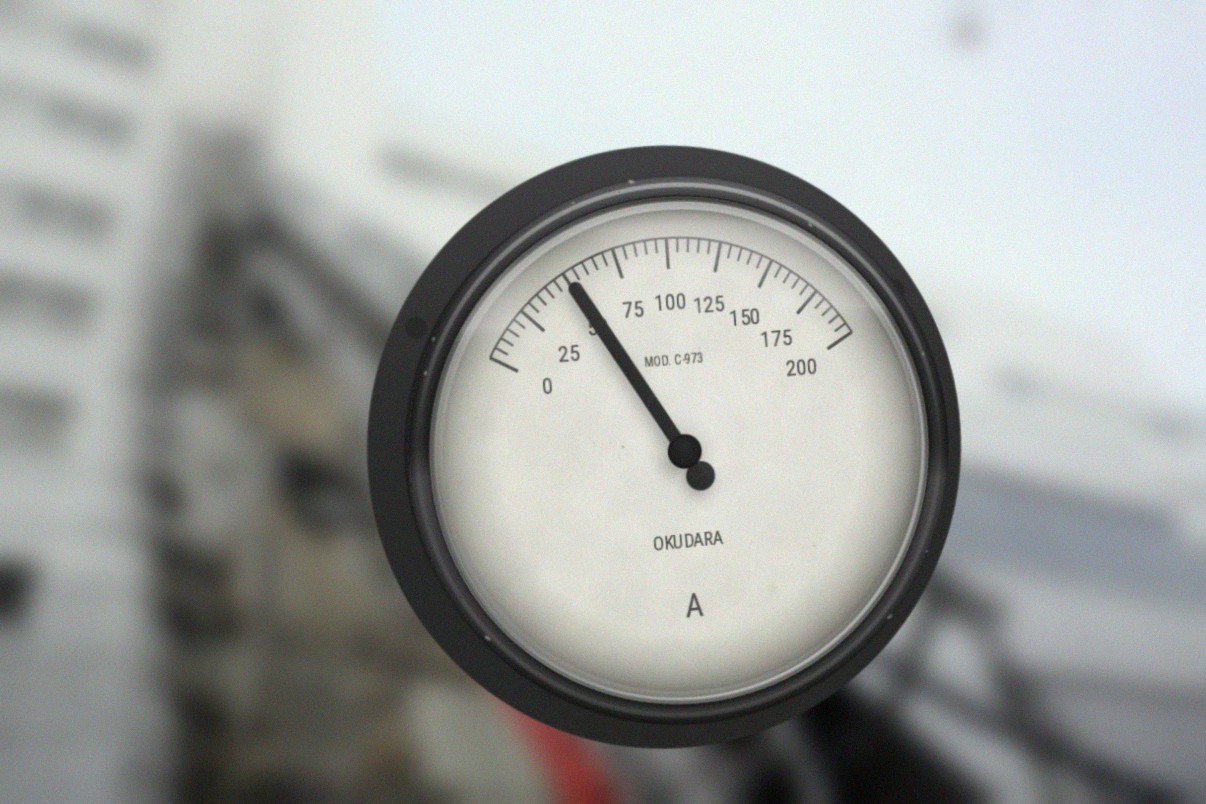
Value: 50 A
